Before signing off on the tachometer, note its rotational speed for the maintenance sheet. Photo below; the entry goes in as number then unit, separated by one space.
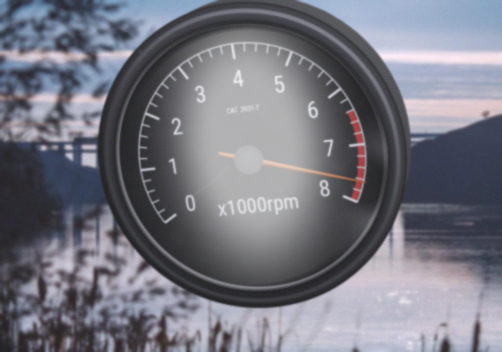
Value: 7600 rpm
